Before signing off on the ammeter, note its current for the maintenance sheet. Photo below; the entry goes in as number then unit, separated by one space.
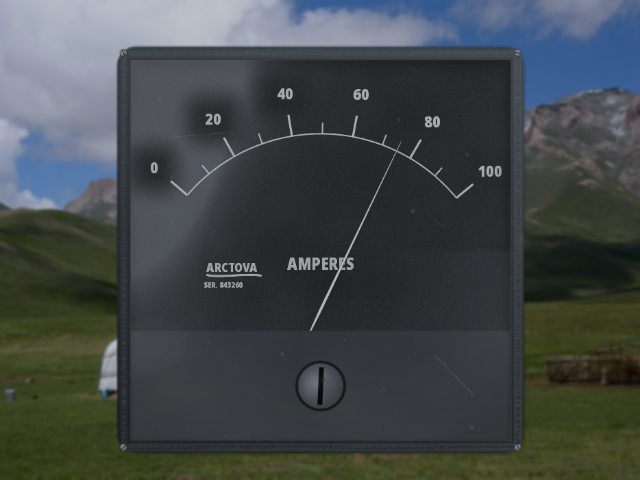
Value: 75 A
